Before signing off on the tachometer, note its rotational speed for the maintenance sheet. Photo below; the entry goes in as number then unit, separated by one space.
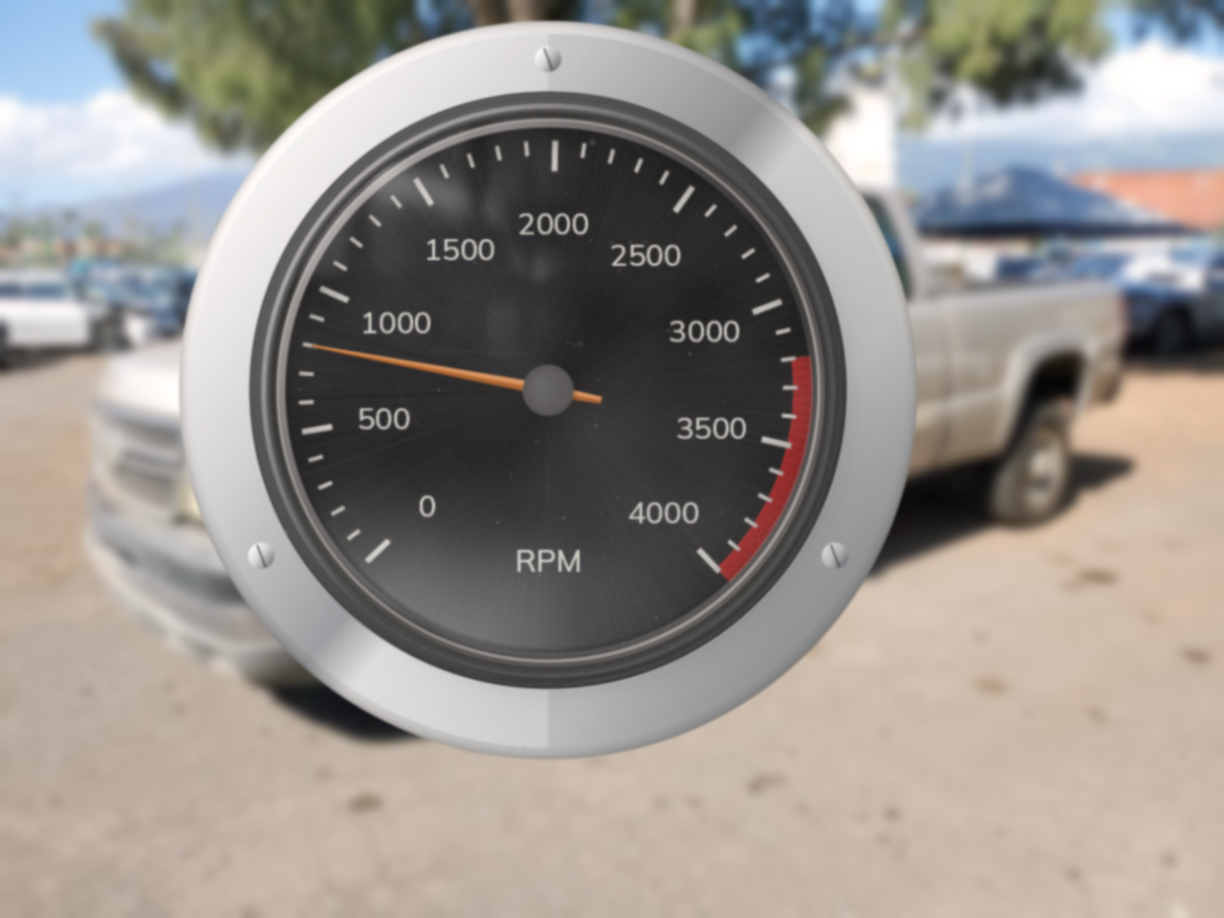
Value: 800 rpm
